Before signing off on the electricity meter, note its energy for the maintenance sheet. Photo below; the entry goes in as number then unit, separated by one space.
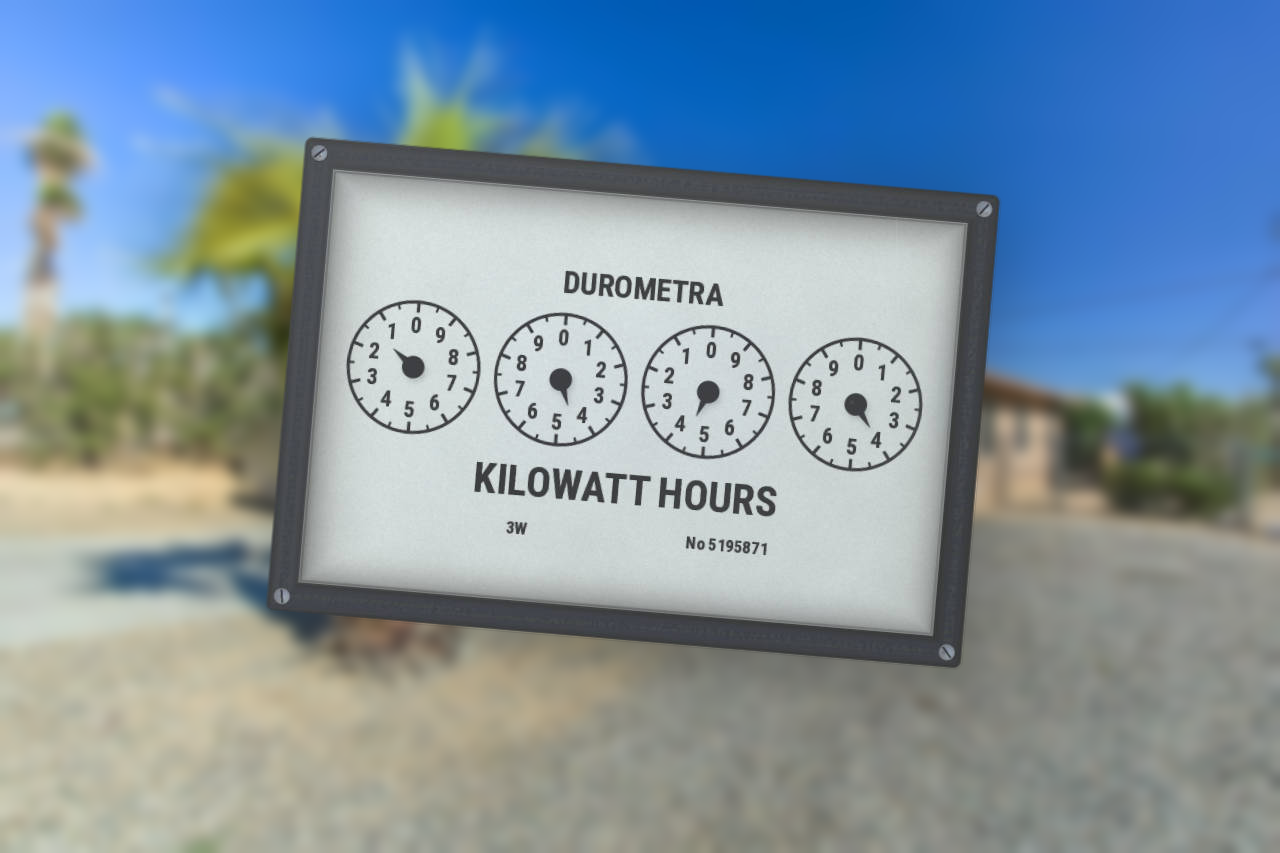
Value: 1444 kWh
